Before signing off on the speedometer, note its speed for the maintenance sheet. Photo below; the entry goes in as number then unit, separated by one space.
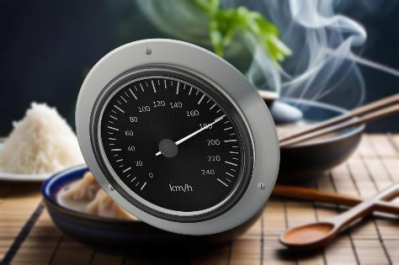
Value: 180 km/h
